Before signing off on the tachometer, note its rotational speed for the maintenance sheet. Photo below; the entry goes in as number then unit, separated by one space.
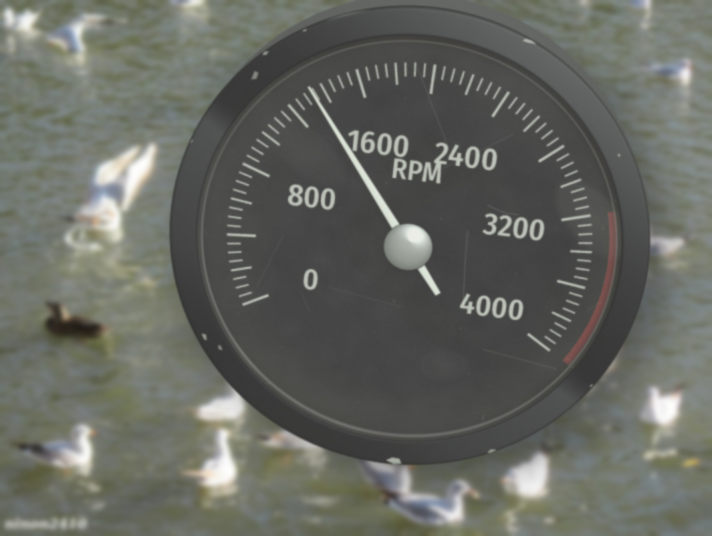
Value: 1350 rpm
